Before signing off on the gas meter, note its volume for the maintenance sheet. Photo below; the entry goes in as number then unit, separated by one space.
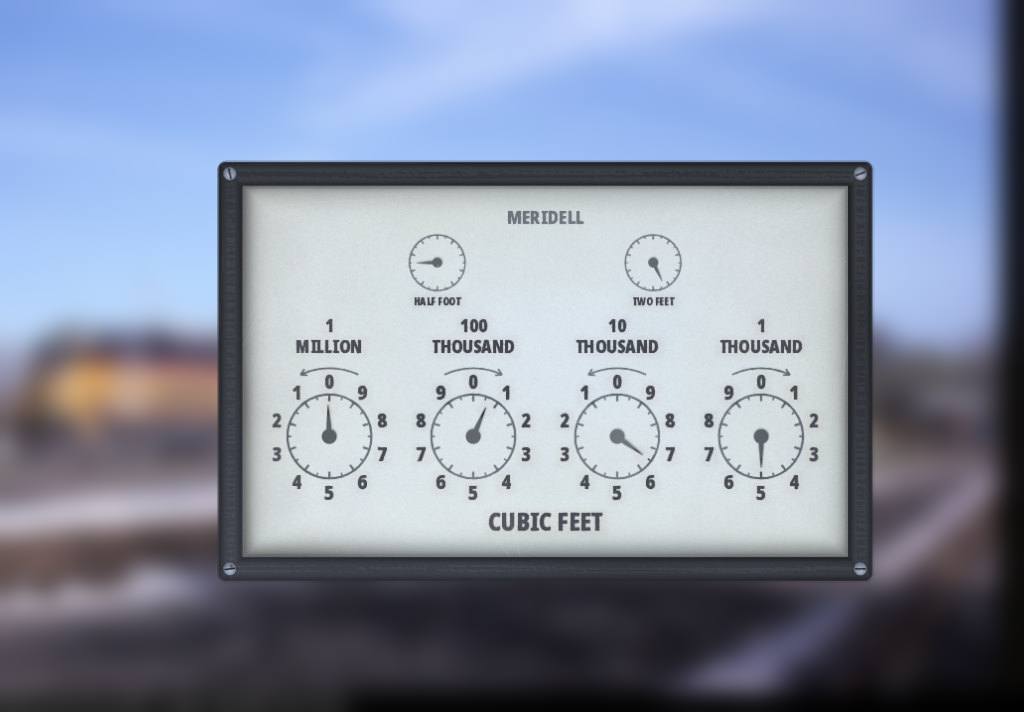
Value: 6500 ft³
